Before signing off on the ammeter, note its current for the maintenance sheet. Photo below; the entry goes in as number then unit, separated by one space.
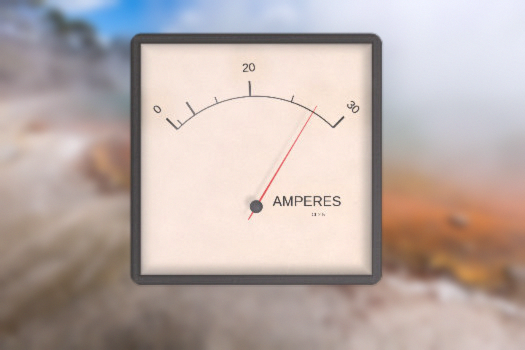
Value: 27.5 A
